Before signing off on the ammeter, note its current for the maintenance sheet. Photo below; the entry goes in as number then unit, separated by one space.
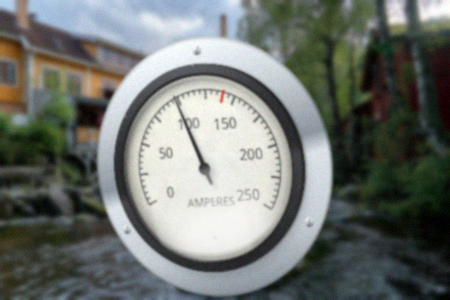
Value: 100 A
